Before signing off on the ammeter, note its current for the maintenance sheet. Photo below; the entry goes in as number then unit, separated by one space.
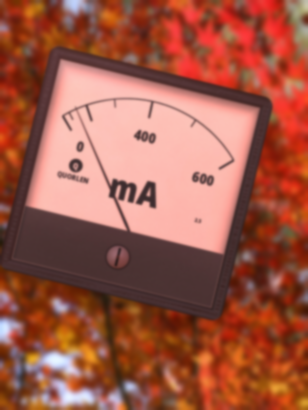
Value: 150 mA
